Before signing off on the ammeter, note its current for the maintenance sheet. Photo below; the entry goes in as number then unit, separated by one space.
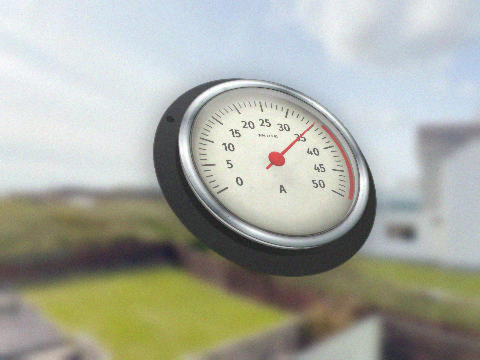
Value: 35 A
